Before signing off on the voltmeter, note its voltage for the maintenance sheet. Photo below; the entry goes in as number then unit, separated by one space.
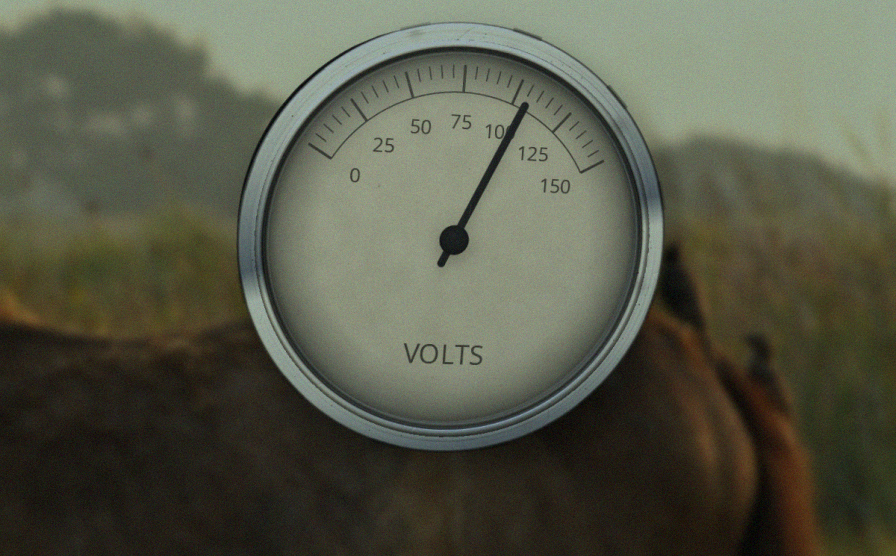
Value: 105 V
